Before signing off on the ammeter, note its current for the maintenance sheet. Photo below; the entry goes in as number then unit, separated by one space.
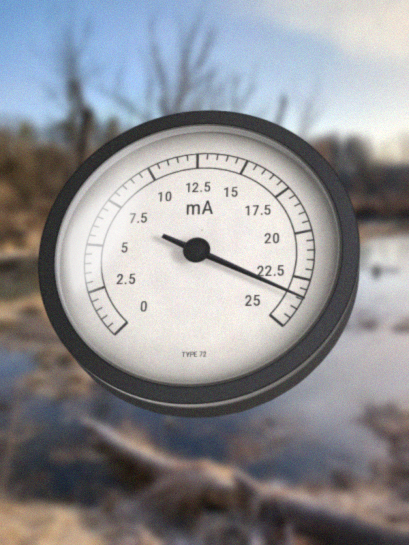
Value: 23.5 mA
